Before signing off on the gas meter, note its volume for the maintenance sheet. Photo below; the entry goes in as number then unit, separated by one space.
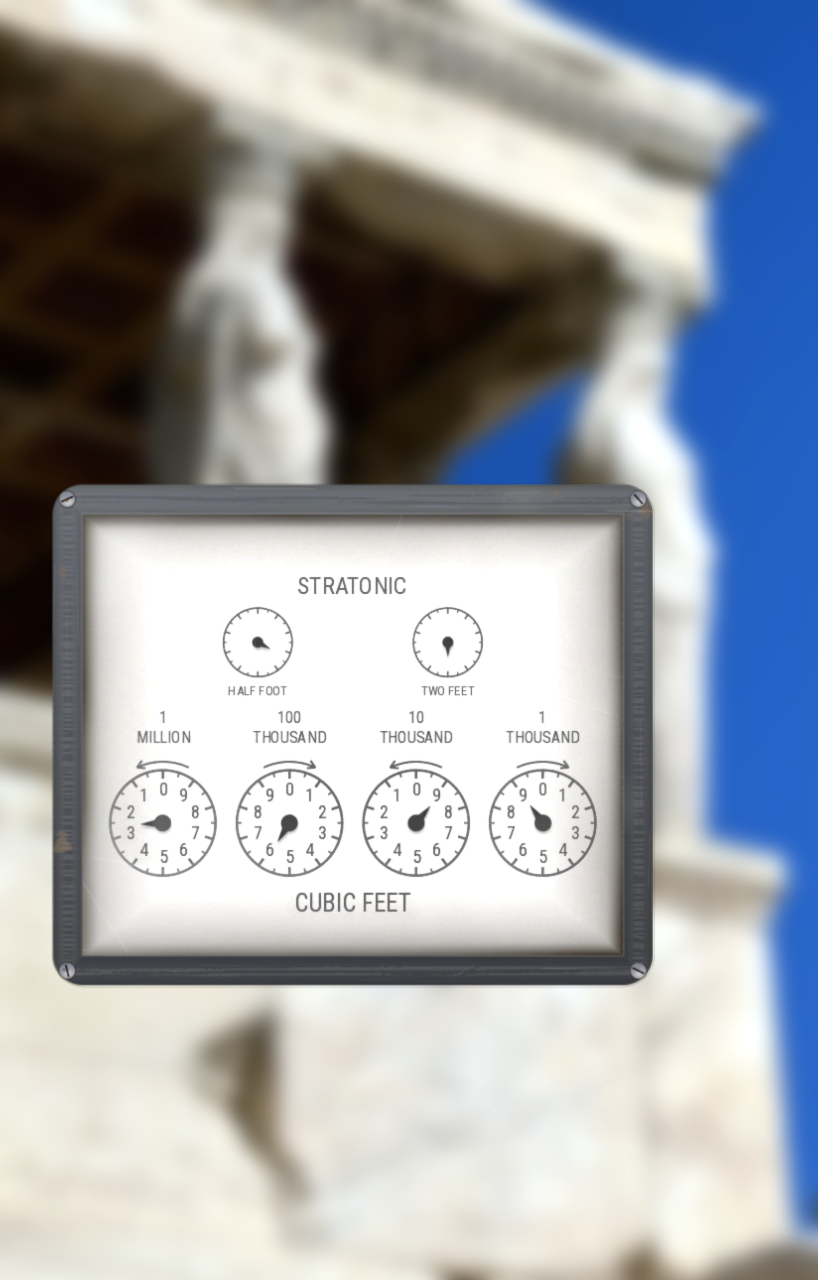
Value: 258900 ft³
